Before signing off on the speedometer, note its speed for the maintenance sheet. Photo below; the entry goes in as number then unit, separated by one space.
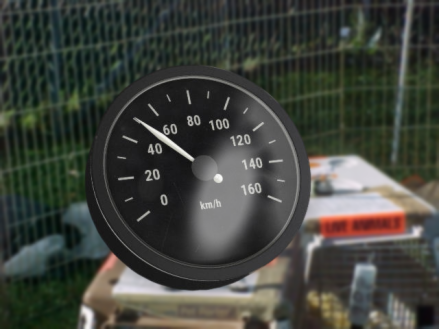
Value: 50 km/h
